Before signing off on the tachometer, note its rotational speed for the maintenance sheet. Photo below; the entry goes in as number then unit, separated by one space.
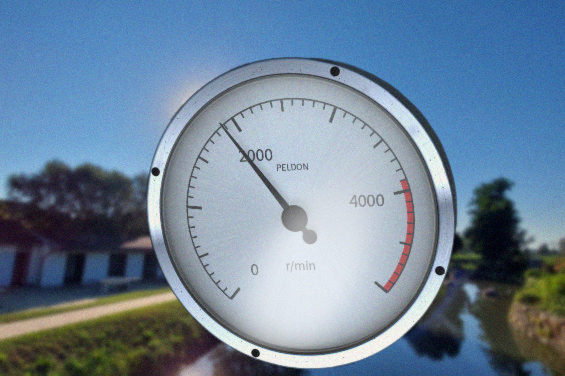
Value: 1900 rpm
